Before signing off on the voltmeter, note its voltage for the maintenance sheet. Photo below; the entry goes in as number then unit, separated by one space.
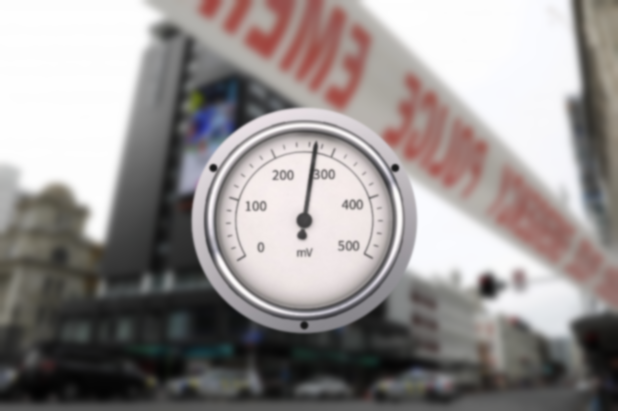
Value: 270 mV
